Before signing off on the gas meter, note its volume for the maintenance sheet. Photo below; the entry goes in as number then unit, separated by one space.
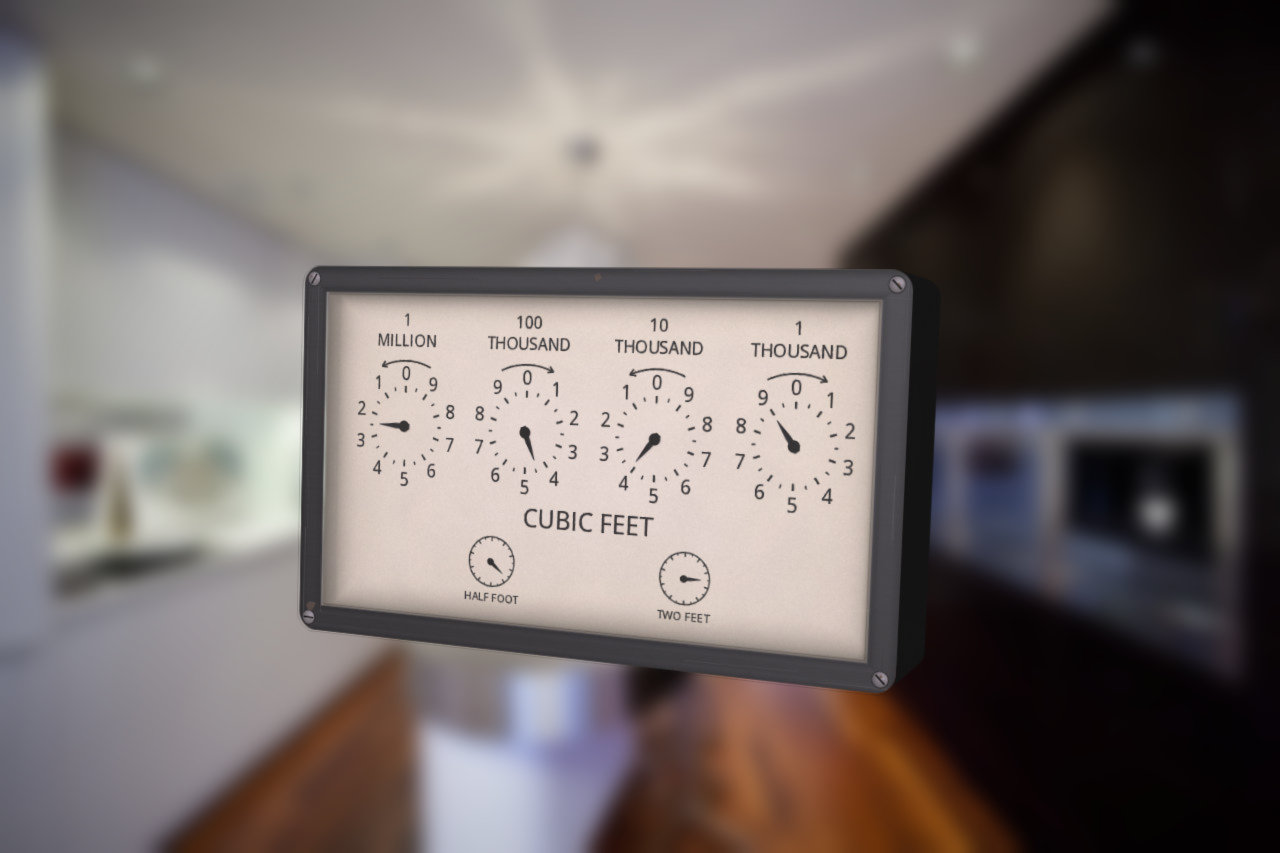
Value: 243900 ft³
